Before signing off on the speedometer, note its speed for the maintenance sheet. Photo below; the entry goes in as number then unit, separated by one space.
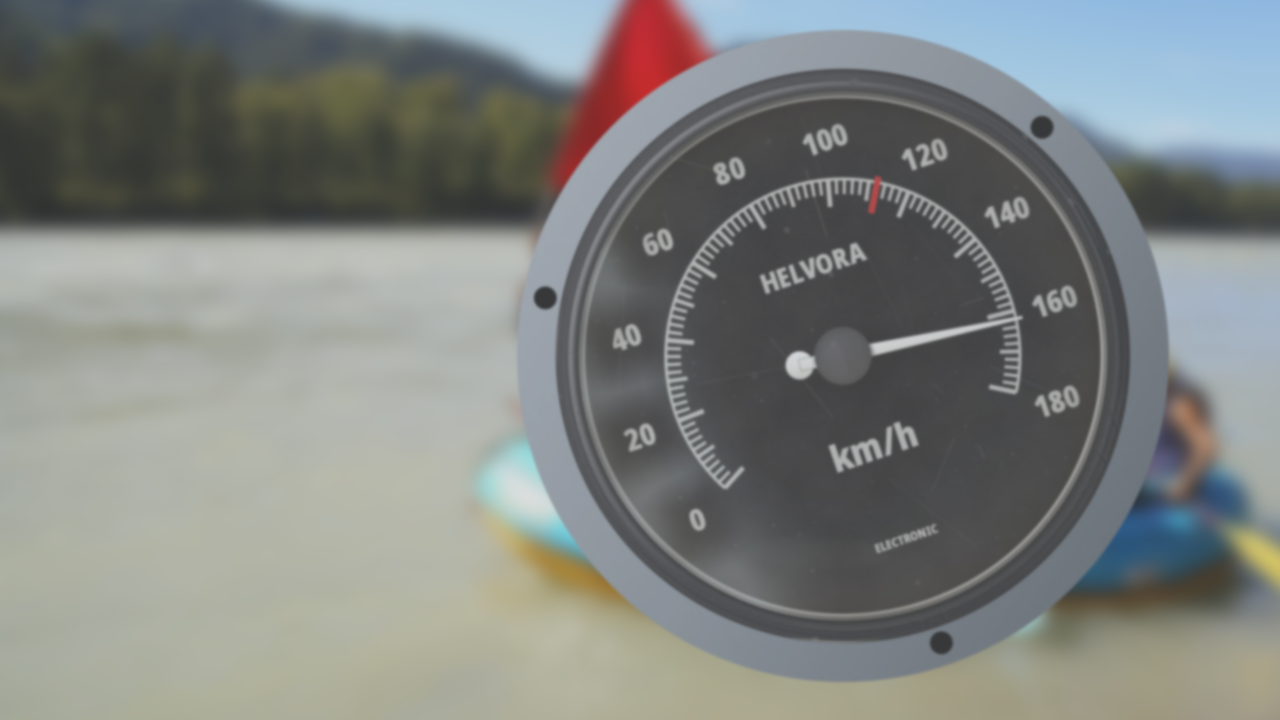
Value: 162 km/h
